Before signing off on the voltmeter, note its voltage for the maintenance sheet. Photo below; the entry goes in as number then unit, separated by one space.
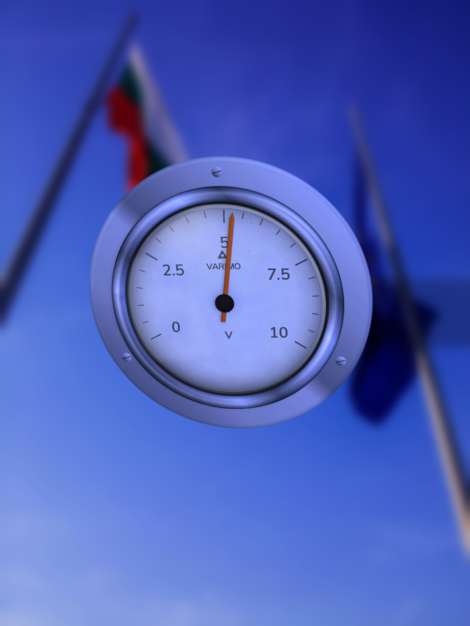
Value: 5.25 V
